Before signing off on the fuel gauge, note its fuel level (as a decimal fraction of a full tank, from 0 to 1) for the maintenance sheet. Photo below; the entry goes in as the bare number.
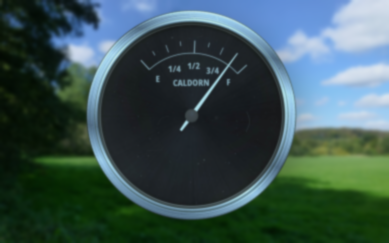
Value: 0.875
